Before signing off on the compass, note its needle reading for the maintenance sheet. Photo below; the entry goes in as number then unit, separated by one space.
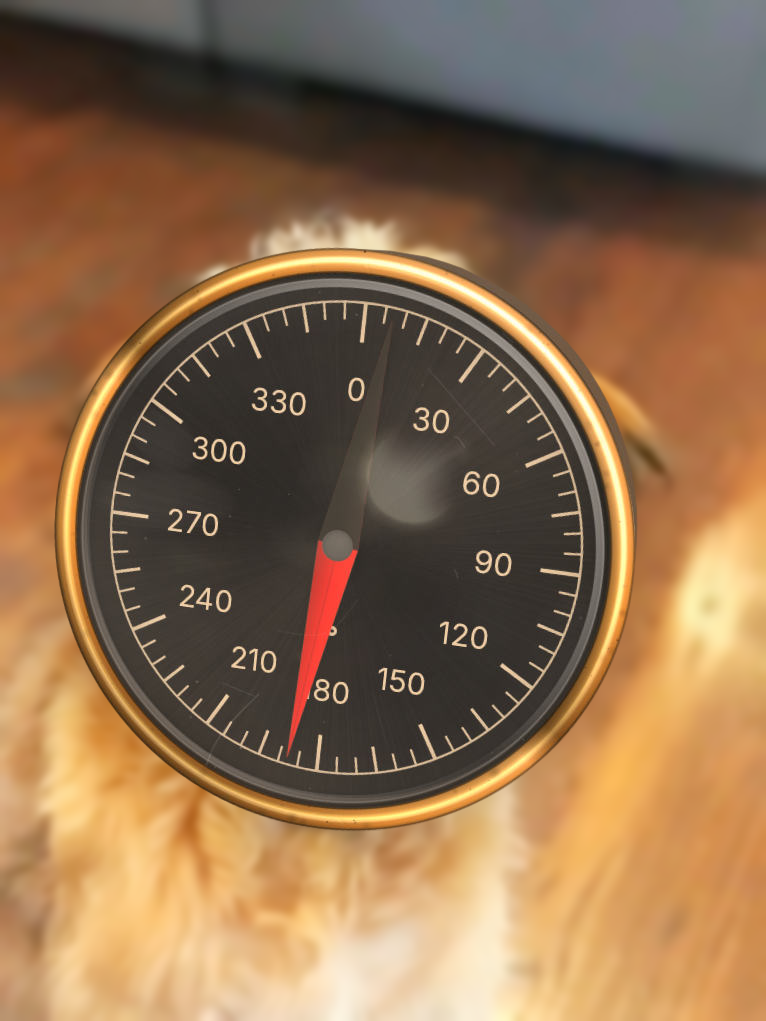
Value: 187.5 °
